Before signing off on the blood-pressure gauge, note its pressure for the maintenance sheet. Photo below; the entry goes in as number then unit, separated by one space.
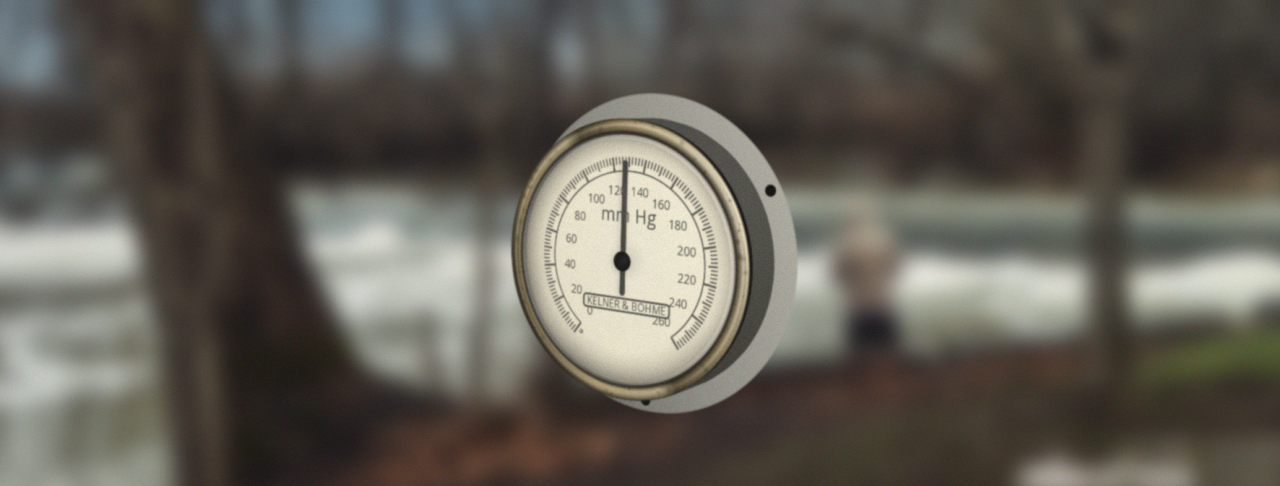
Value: 130 mmHg
